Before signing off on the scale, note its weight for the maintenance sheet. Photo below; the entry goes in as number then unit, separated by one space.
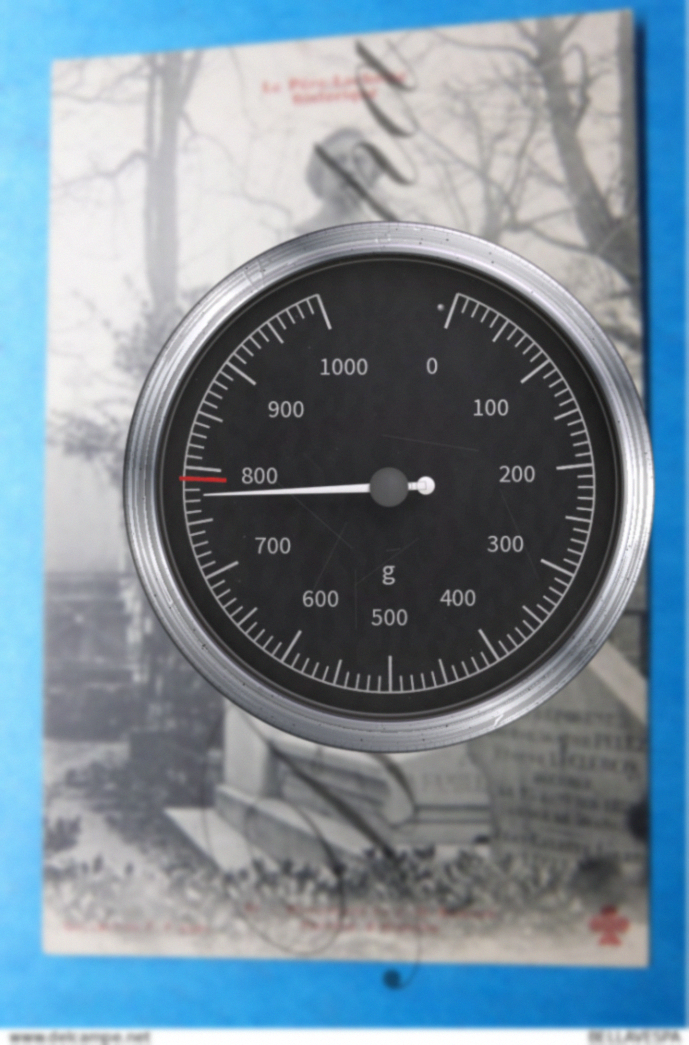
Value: 775 g
